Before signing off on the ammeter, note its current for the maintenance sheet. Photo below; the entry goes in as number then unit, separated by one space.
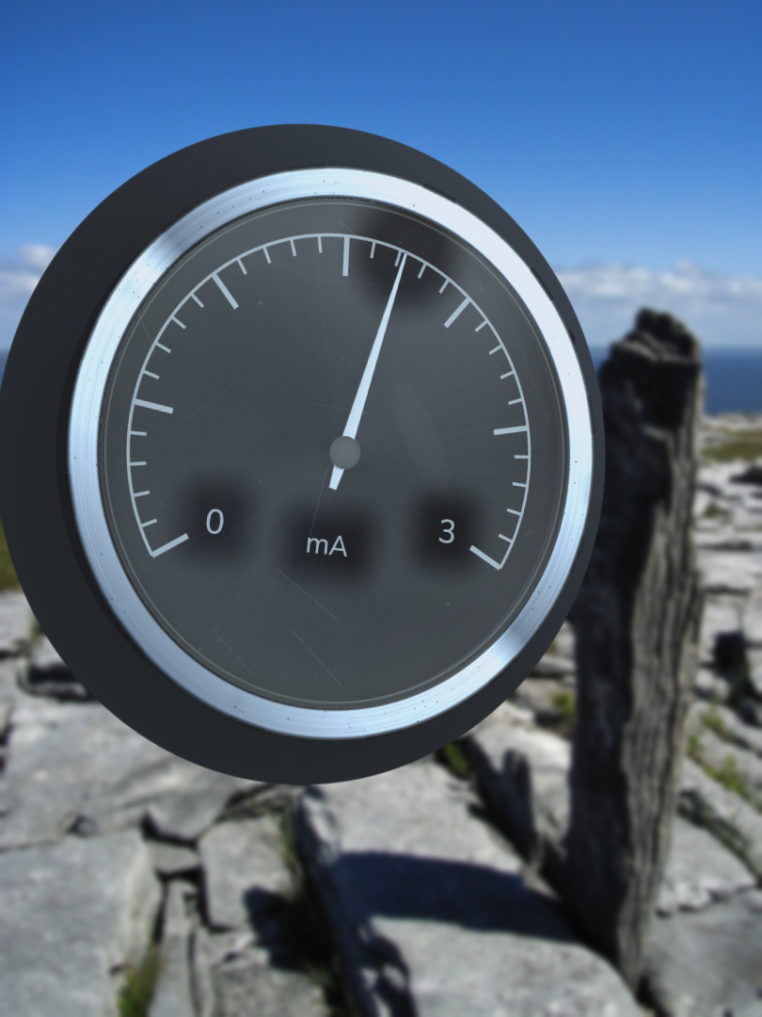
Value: 1.7 mA
